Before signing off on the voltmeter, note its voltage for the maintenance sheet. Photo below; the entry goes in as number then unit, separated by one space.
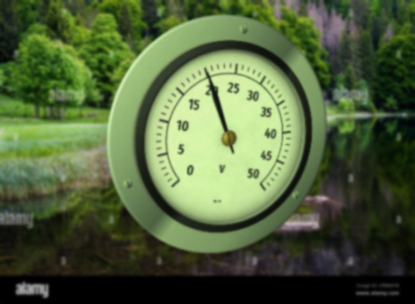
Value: 20 V
